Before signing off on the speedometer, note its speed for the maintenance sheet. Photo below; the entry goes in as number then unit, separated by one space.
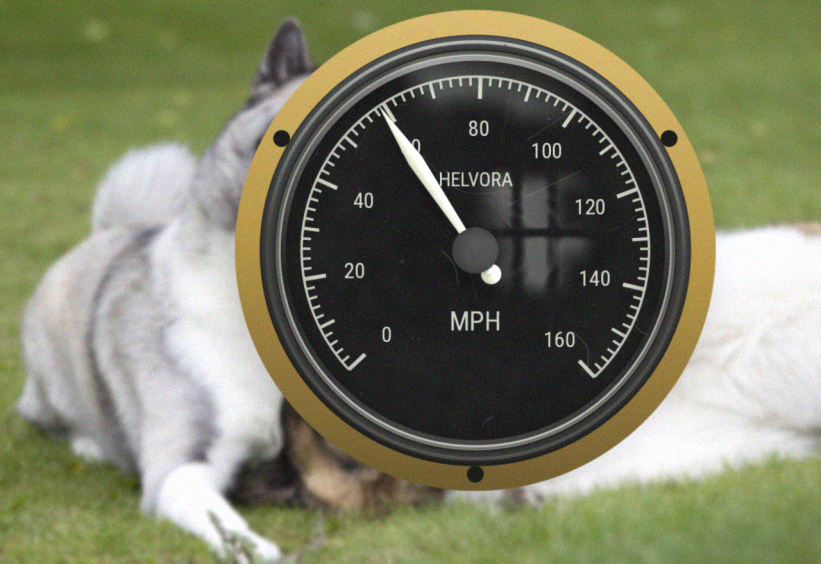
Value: 59 mph
